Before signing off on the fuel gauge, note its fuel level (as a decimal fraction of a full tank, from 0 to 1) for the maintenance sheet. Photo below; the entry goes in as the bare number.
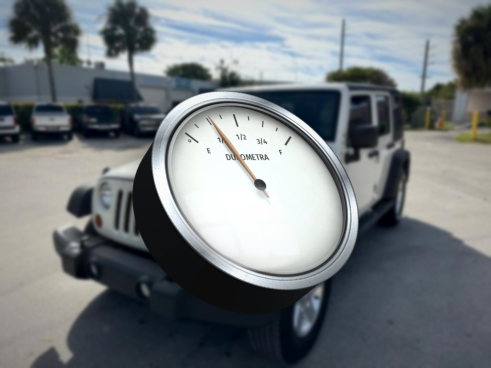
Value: 0.25
